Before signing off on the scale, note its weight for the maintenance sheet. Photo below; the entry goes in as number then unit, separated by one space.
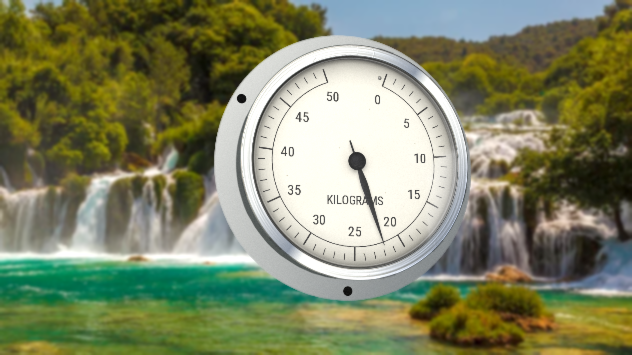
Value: 22 kg
